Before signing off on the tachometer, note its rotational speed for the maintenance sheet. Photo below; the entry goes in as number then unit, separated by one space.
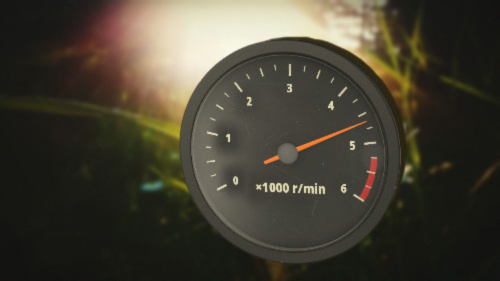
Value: 4625 rpm
